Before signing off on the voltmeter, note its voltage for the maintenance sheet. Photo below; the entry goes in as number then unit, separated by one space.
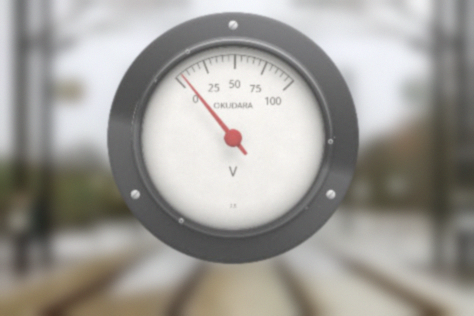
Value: 5 V
